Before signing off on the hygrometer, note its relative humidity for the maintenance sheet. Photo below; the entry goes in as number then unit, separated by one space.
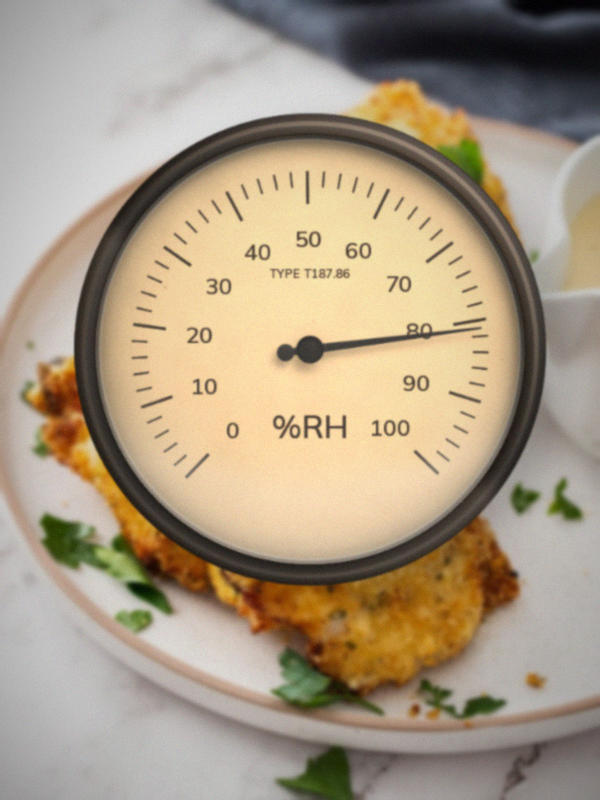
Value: 81 %
